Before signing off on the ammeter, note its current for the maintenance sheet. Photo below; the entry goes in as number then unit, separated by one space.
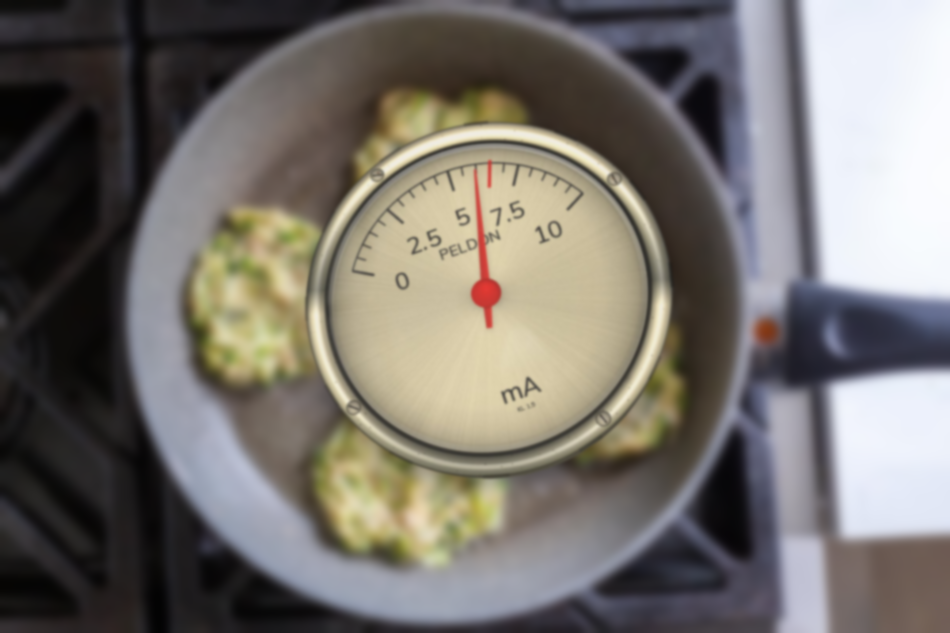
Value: 6 mA
